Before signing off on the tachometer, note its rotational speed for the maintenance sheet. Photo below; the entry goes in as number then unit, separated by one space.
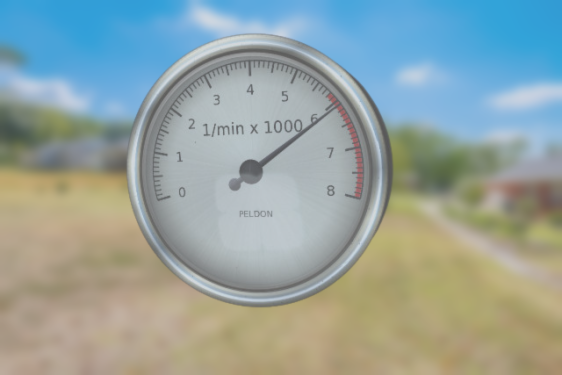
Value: 6100 rpm
